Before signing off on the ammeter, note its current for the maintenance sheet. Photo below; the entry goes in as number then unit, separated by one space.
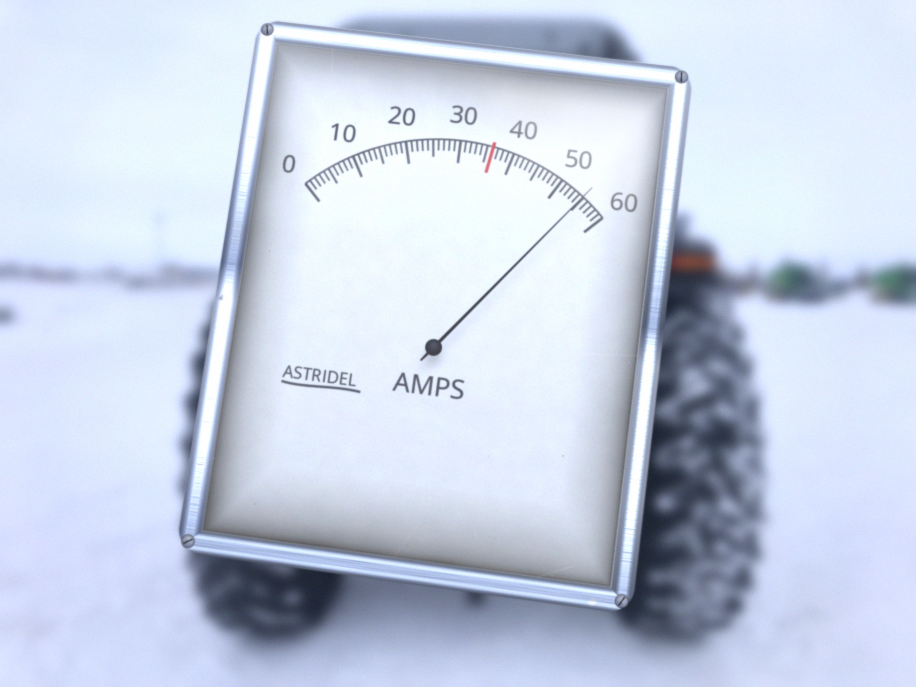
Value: 55 A
